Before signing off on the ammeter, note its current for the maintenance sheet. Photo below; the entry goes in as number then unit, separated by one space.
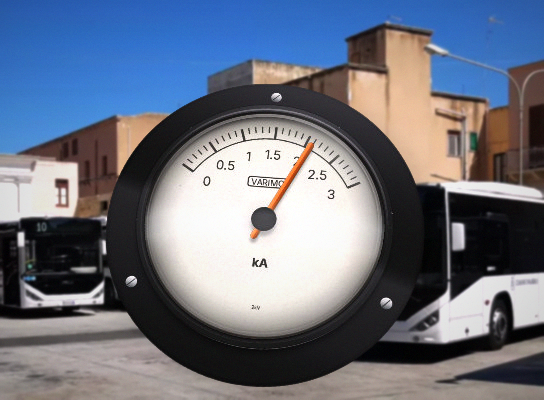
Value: 2.1 kA
